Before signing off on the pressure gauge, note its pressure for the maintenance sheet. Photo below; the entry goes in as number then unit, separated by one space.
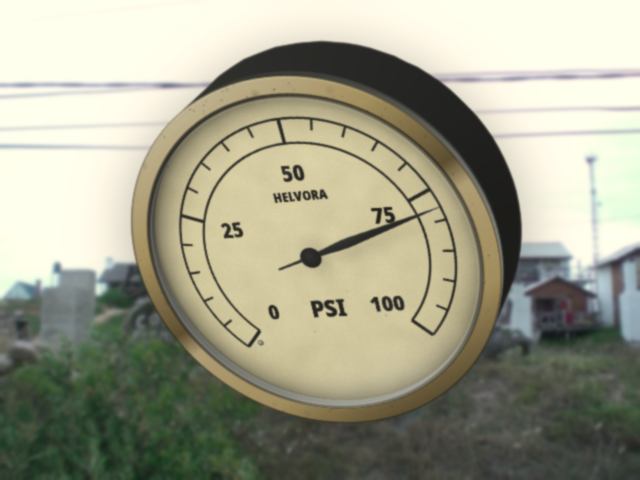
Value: 77.5 psi
